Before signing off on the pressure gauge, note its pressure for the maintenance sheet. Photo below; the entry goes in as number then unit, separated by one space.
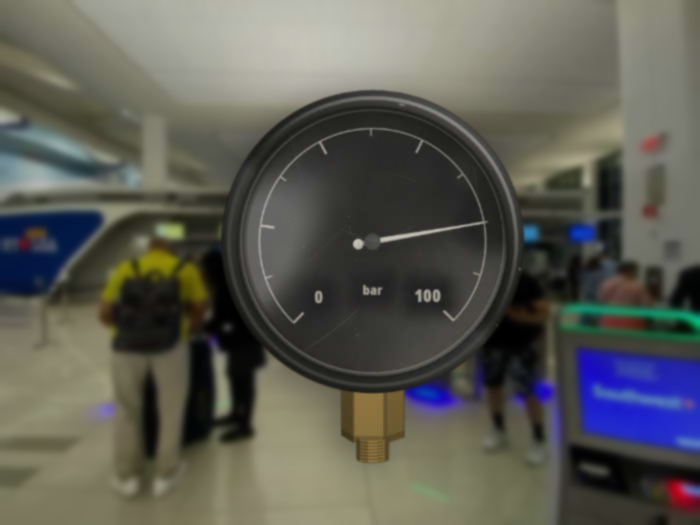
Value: 80 bar
